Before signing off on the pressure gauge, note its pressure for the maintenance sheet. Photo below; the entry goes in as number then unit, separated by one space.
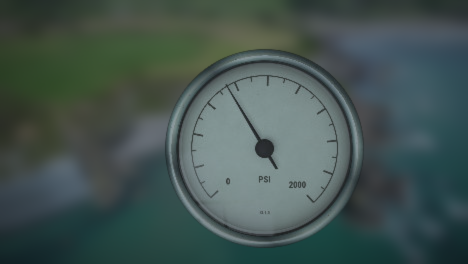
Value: 750 psi
